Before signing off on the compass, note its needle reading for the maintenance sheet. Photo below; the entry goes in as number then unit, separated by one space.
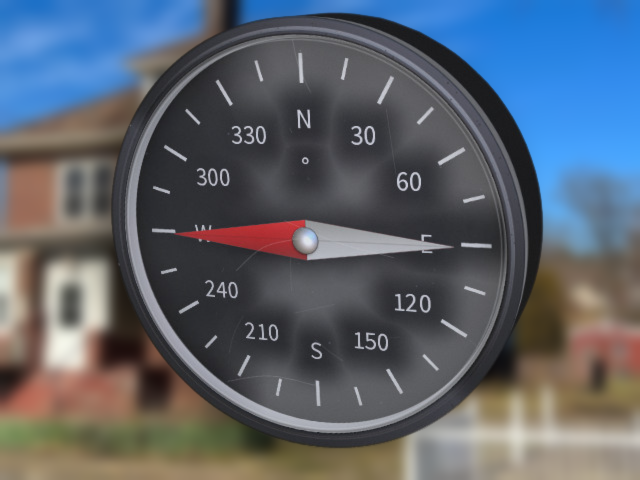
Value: 270 °
